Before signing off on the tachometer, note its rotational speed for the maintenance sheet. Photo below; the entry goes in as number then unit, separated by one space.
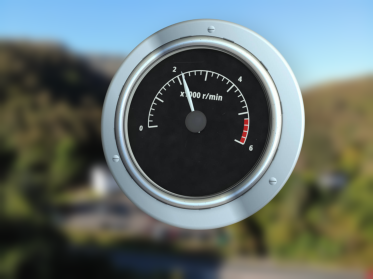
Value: 2200 rpm
